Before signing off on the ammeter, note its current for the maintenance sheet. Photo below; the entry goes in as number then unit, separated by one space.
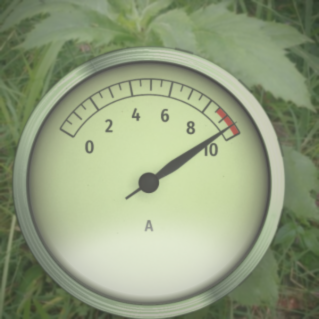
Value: 9.5 A
